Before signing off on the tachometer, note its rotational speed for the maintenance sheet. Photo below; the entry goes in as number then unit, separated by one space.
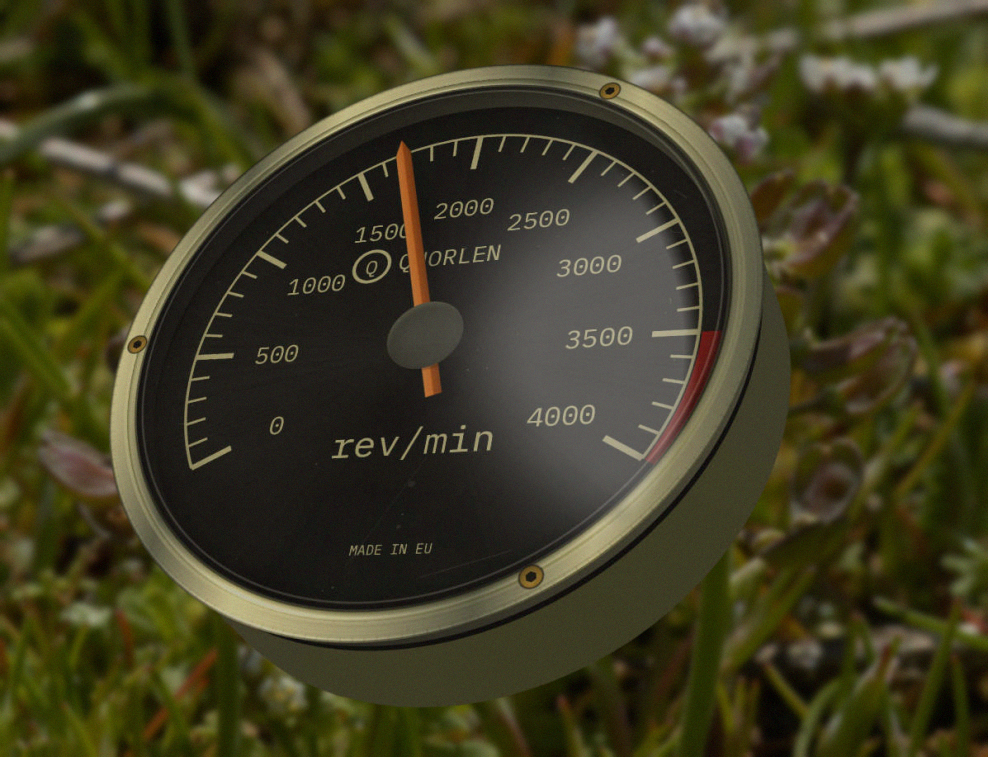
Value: 1700 rpm
